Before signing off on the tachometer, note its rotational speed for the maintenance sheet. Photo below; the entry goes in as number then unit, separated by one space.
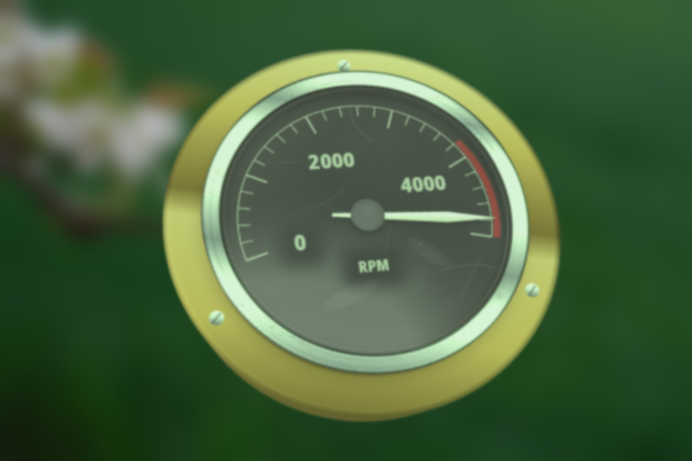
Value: 4800 rpm
